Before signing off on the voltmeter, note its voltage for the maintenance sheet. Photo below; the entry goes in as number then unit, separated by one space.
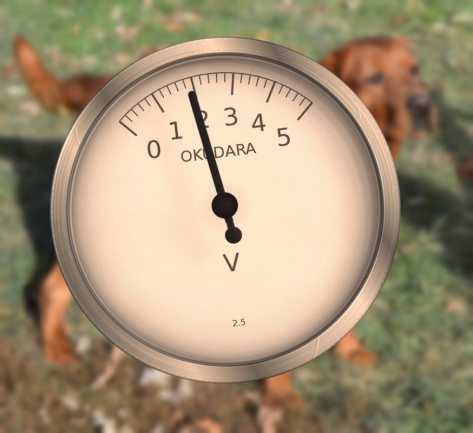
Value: 1.9 V
